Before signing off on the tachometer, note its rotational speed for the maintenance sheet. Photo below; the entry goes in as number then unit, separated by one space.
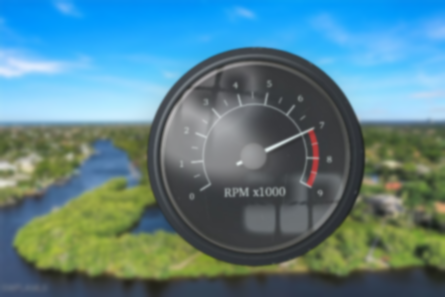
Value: 7000 rpm
